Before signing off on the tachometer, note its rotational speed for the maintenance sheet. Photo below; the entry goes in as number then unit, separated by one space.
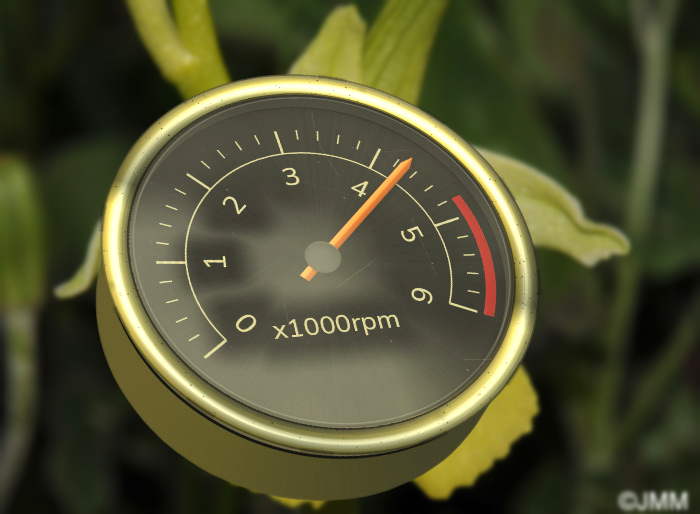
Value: 4300 rpm
